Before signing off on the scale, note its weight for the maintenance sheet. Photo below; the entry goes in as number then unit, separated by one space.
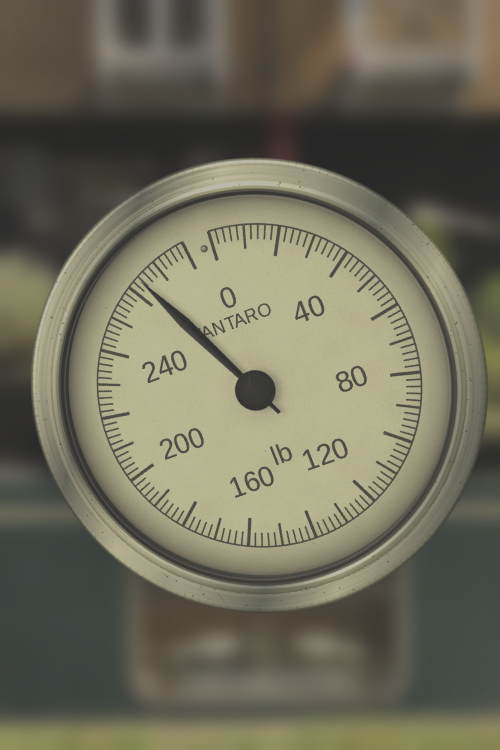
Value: 264 lb
